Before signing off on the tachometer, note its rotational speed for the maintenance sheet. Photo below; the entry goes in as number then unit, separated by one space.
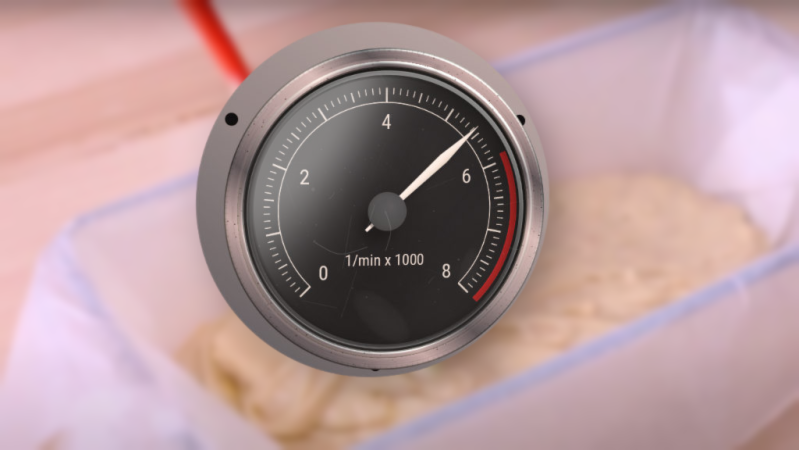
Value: 5400 rpm
